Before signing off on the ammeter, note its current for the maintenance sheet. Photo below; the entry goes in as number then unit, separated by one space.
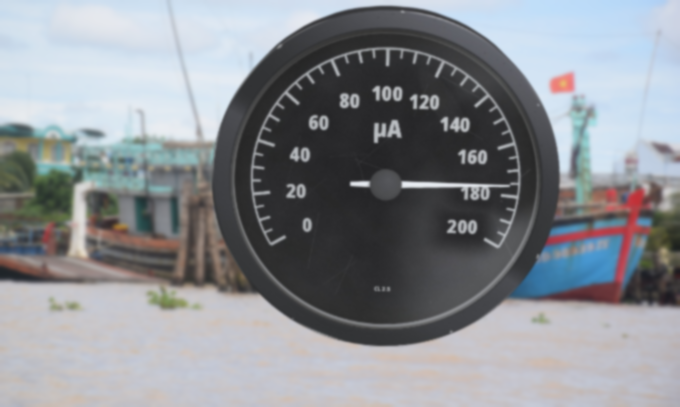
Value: 175 µA
